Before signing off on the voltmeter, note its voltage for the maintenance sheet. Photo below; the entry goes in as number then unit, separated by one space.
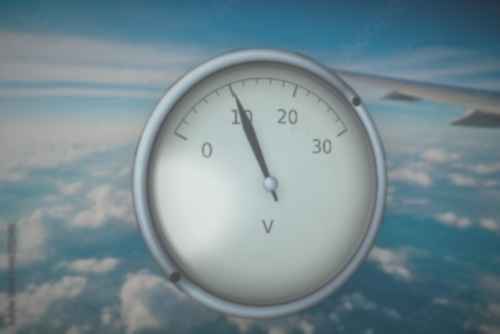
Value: 10 V
